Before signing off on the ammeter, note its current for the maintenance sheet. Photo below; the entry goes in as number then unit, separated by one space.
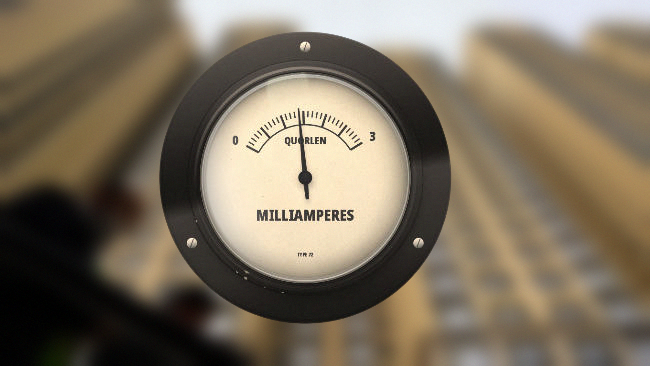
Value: 1.4 mA
